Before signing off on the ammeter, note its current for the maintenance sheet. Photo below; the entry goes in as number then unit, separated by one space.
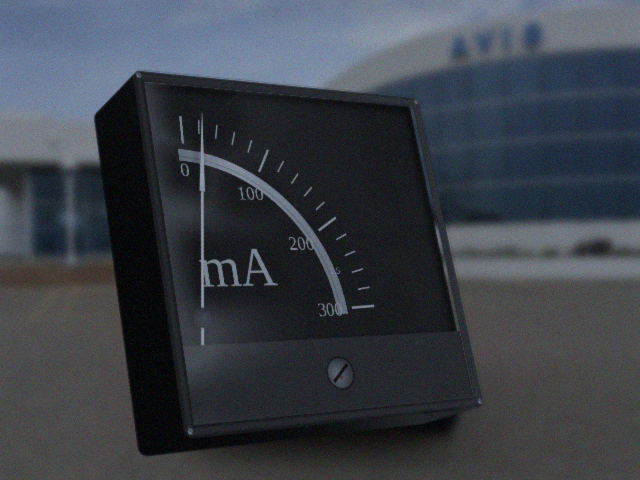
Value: 20 mA
